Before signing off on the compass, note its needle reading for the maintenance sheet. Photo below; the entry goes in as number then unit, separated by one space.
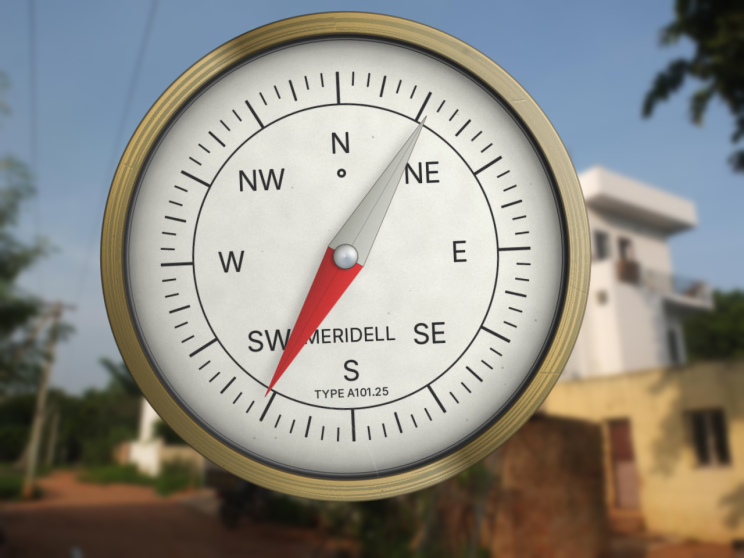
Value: 212.5 °
